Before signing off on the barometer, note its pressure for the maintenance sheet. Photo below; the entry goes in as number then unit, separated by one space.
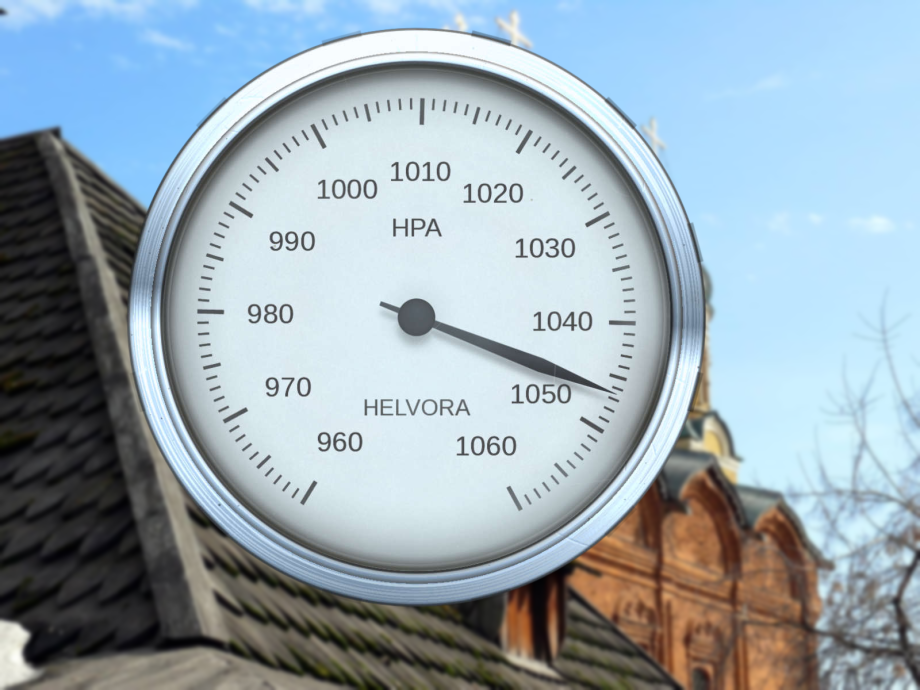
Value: 1046.5 hPa
